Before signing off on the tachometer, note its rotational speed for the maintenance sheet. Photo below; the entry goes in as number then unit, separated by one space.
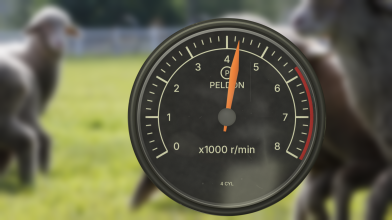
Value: 4300 rpm
